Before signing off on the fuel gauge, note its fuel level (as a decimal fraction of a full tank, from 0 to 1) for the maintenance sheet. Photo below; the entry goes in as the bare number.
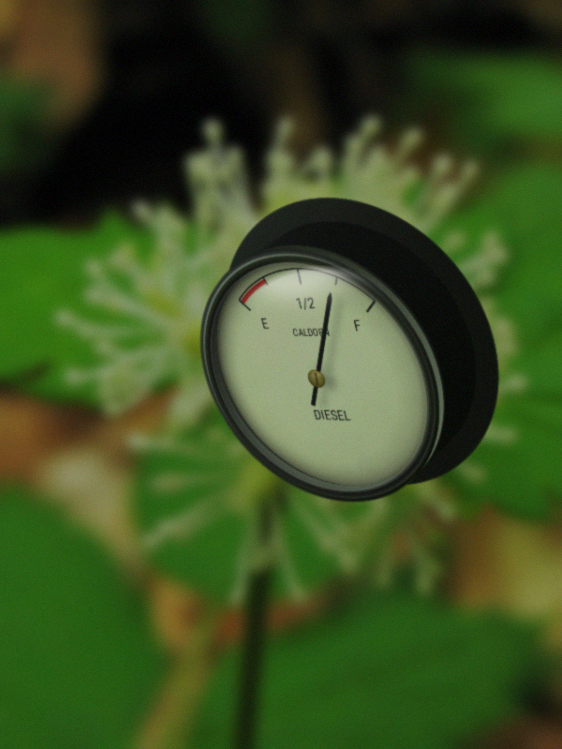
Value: 0.75
